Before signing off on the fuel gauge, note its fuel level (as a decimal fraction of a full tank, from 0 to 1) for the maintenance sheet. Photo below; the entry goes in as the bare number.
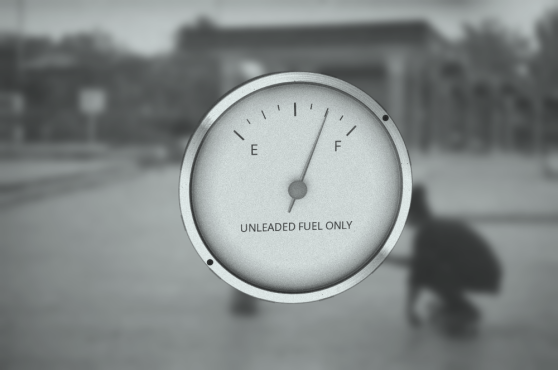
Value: 0.75
